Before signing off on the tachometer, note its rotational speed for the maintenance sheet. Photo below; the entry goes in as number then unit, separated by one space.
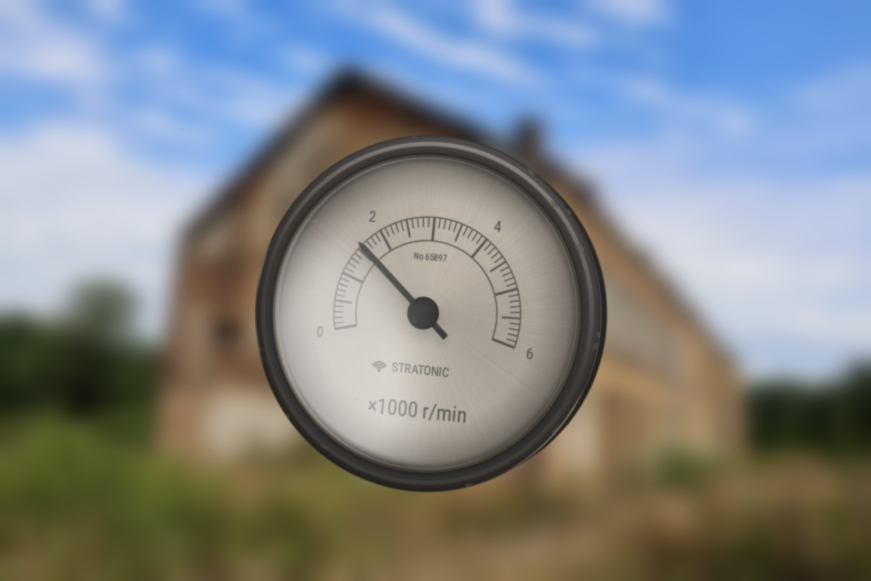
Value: 1600 rpm
